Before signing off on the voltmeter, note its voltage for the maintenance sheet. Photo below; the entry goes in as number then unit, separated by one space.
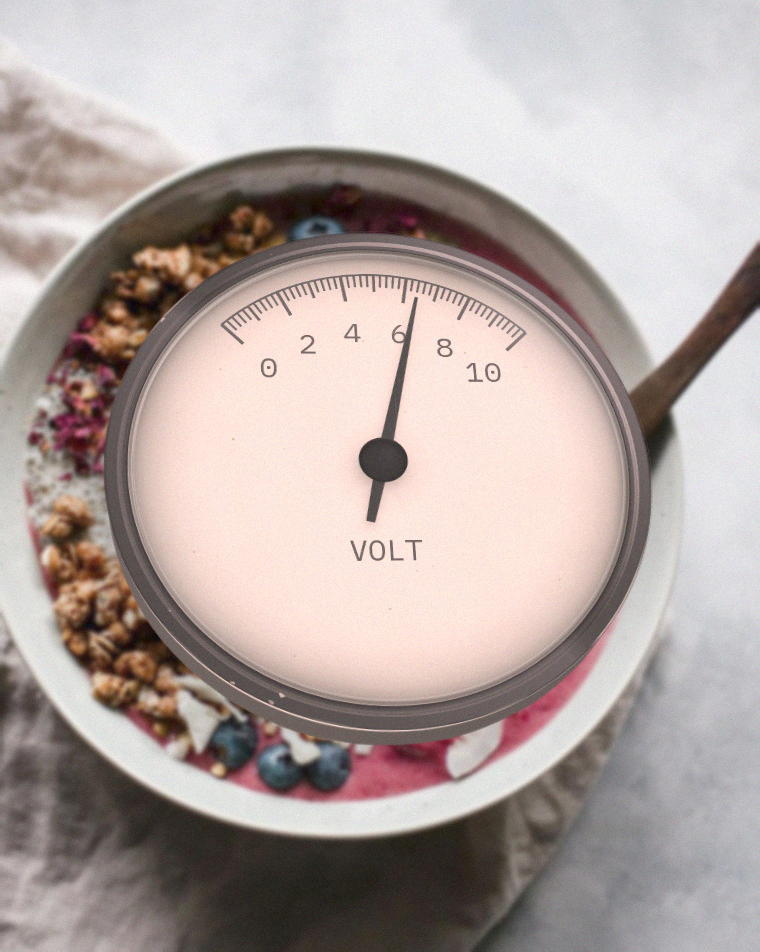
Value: 6.4 V
